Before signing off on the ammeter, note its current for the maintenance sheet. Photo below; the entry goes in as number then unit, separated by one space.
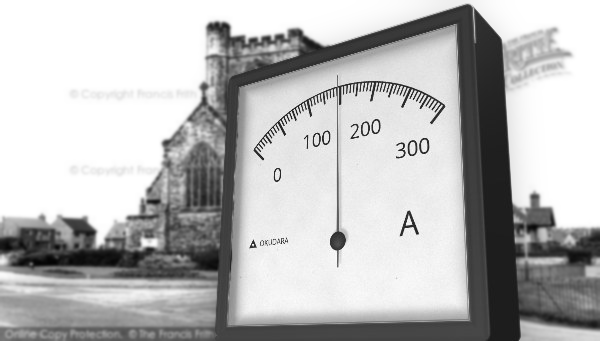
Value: 150 A
